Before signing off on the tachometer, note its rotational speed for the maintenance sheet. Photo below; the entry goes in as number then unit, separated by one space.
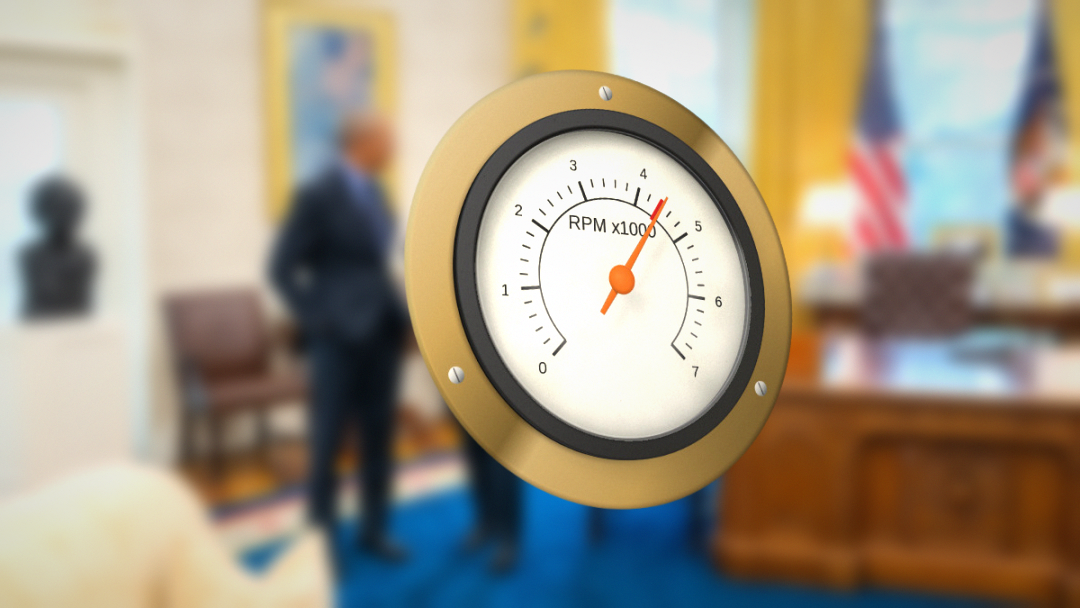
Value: 4400 rpm
